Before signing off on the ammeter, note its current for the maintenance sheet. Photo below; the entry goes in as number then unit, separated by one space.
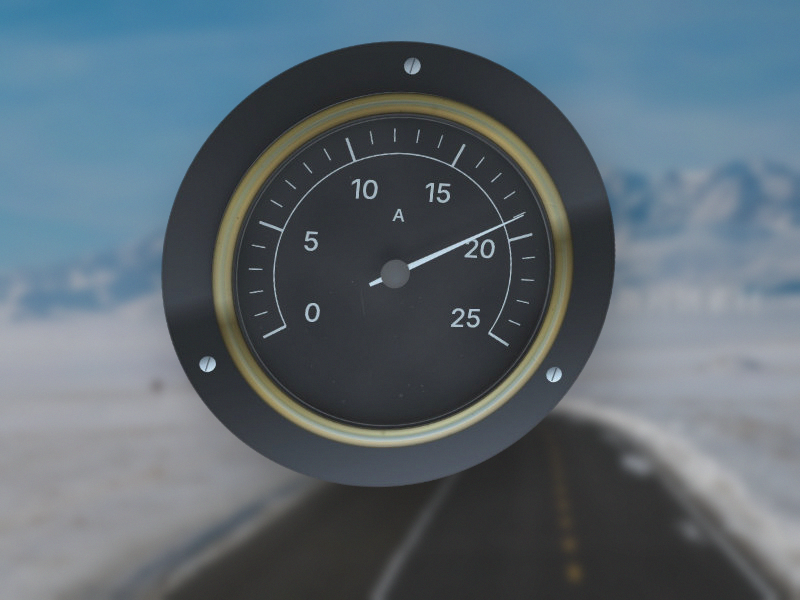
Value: 19 A
